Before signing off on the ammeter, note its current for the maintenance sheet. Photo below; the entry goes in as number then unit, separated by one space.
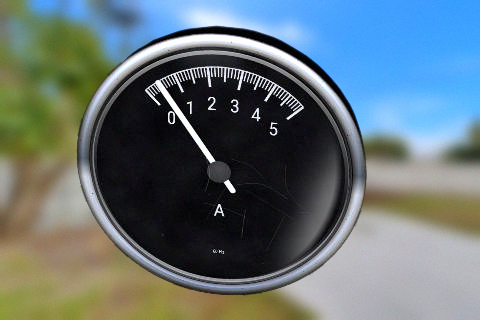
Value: 0.5 A
